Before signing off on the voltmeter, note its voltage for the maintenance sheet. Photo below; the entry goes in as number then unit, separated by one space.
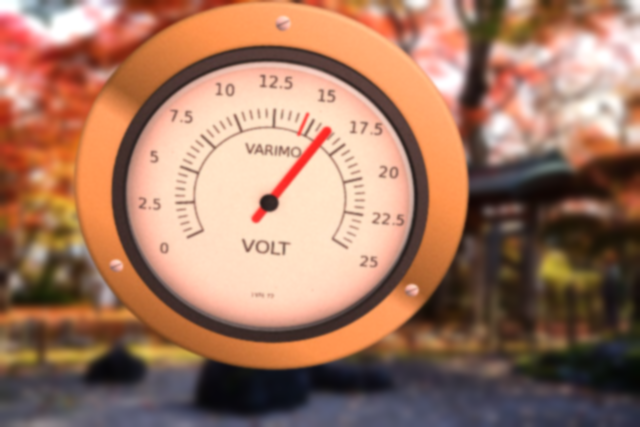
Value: 16 V
